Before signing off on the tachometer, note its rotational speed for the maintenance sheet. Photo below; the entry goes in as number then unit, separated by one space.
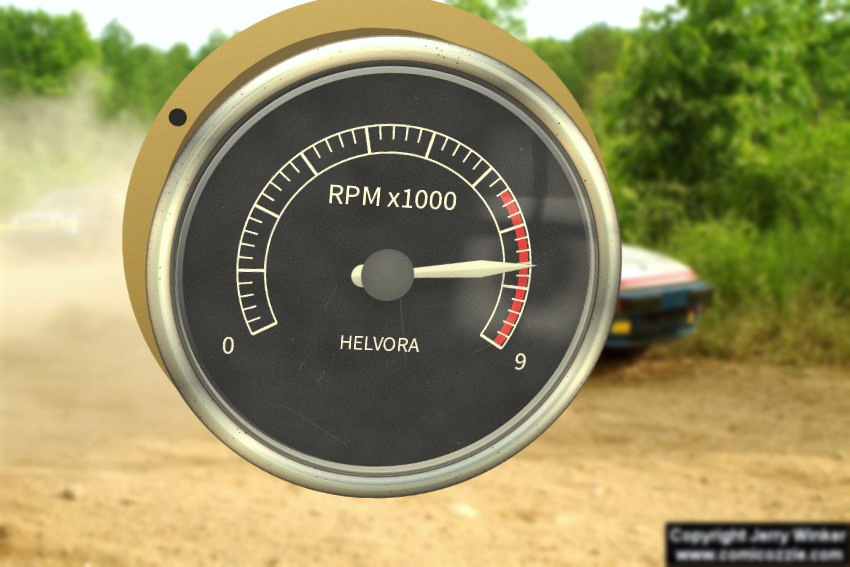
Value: 7600 rpm
